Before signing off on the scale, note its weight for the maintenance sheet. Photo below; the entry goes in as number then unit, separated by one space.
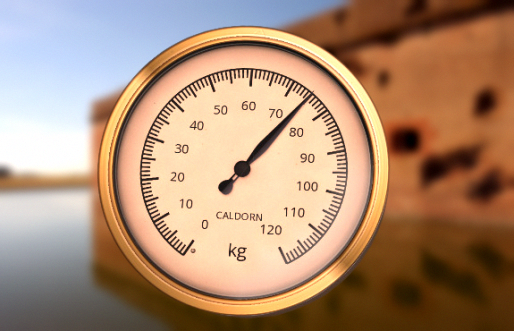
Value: 75 kg
